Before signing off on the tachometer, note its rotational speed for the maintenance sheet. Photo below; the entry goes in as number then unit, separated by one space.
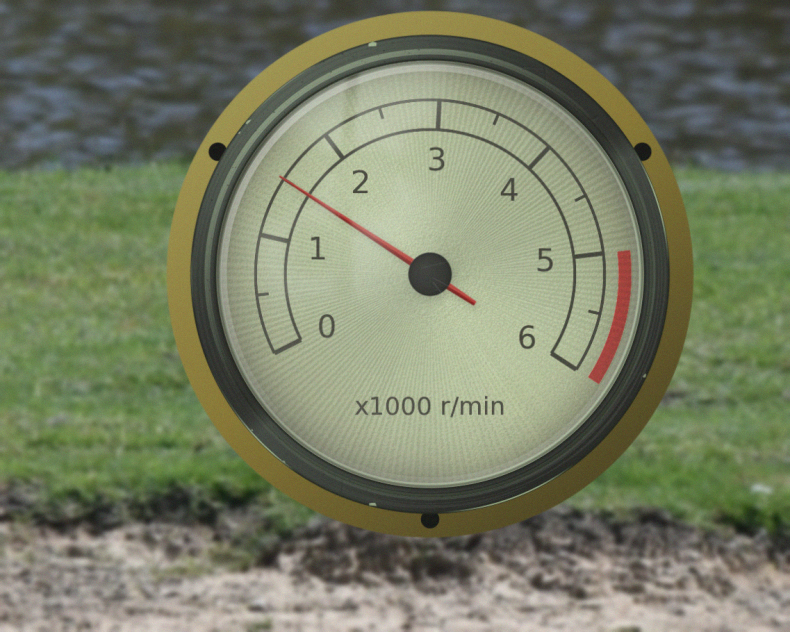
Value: 1500 rpm
